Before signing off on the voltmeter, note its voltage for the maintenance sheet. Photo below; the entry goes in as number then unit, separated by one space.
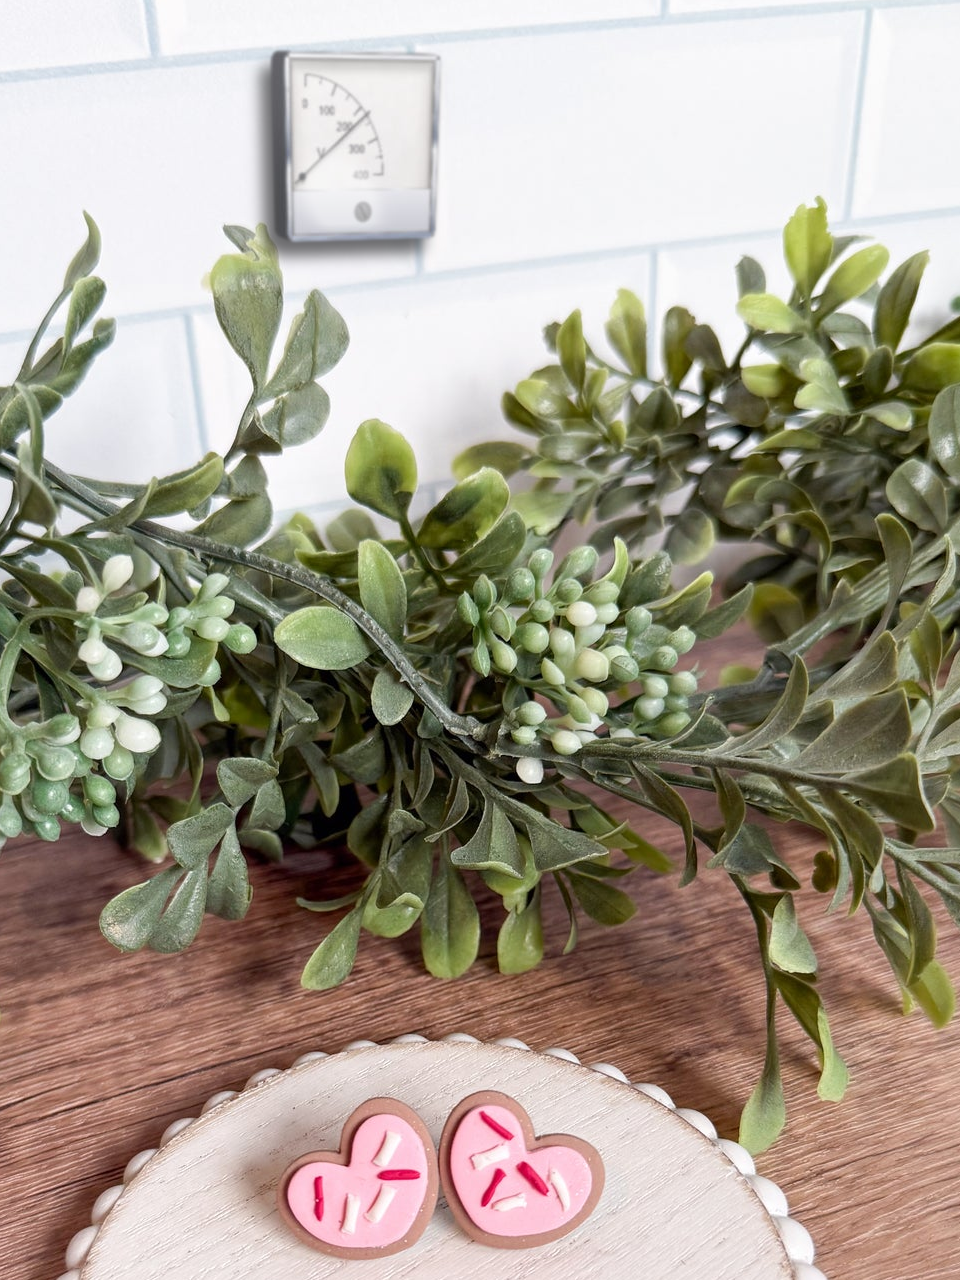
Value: 225 V
